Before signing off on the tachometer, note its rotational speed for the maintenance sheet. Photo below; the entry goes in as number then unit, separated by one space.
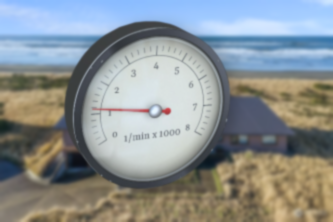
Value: 1200 rpm
